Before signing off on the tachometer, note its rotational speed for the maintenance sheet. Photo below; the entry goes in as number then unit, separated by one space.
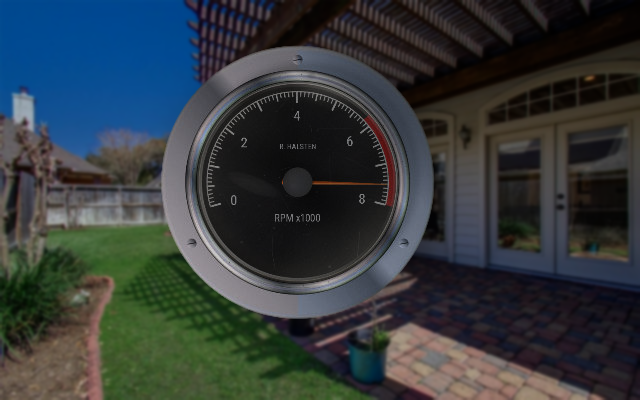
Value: 7500 rpm
